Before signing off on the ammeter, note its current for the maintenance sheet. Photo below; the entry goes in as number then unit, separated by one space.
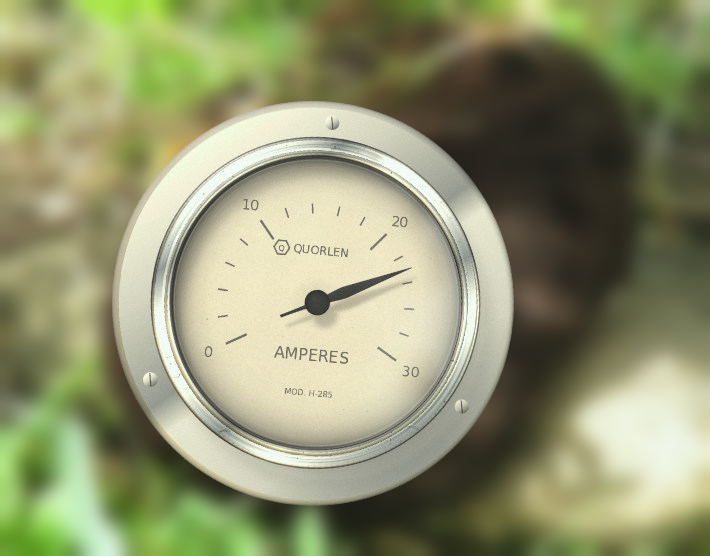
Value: 23 A
